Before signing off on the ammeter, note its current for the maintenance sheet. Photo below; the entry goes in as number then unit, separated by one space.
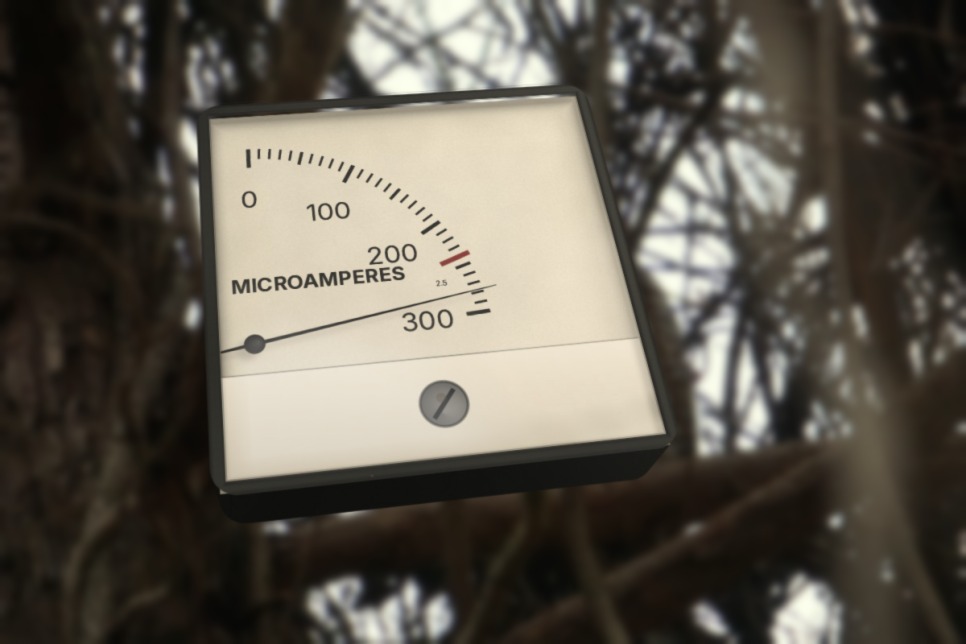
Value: 280 µA
